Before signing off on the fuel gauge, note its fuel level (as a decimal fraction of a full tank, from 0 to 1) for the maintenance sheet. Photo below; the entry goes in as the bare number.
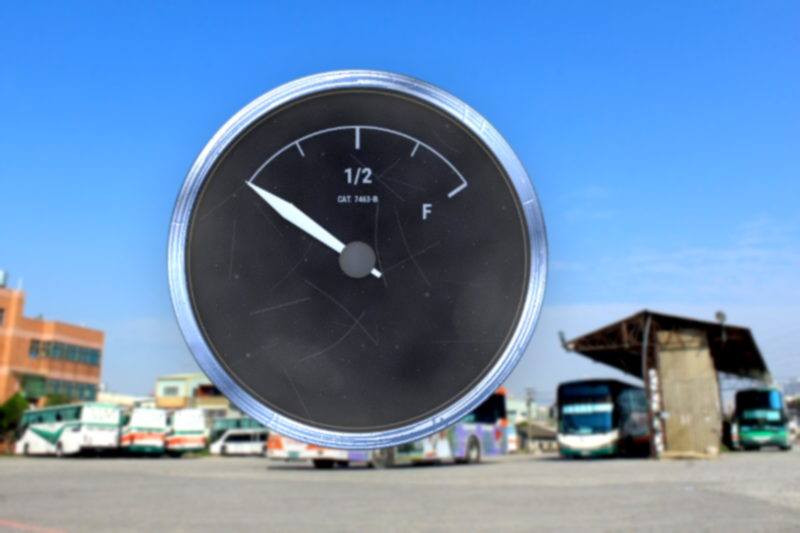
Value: 0
